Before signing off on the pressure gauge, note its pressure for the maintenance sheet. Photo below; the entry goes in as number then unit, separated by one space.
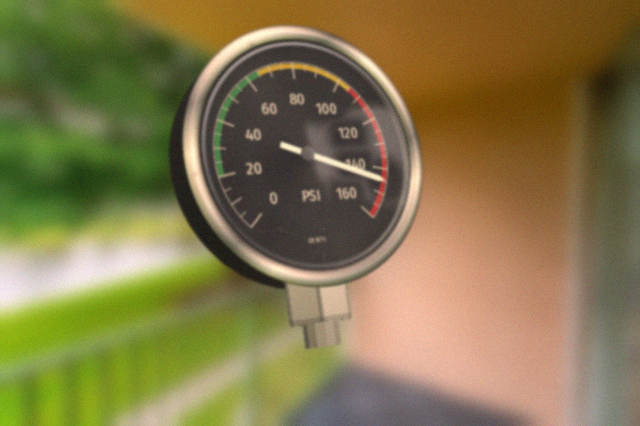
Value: 145 psi
